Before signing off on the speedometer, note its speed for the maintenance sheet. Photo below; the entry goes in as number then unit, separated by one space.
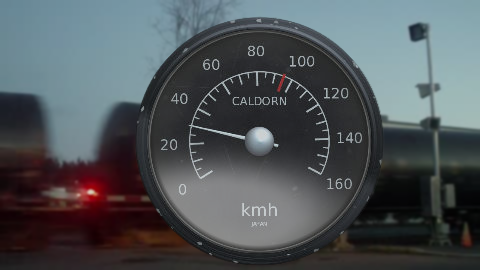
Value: 30 km/h
